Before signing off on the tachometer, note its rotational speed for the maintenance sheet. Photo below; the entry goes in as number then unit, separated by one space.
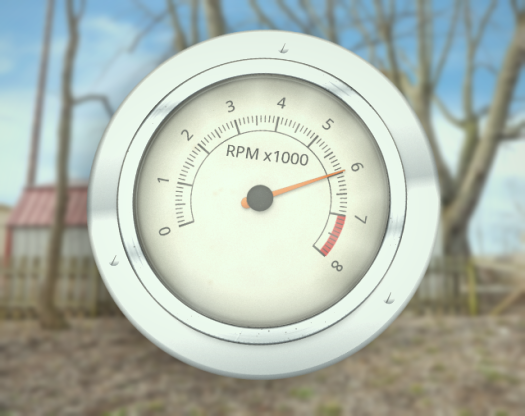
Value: 6000 rpm
